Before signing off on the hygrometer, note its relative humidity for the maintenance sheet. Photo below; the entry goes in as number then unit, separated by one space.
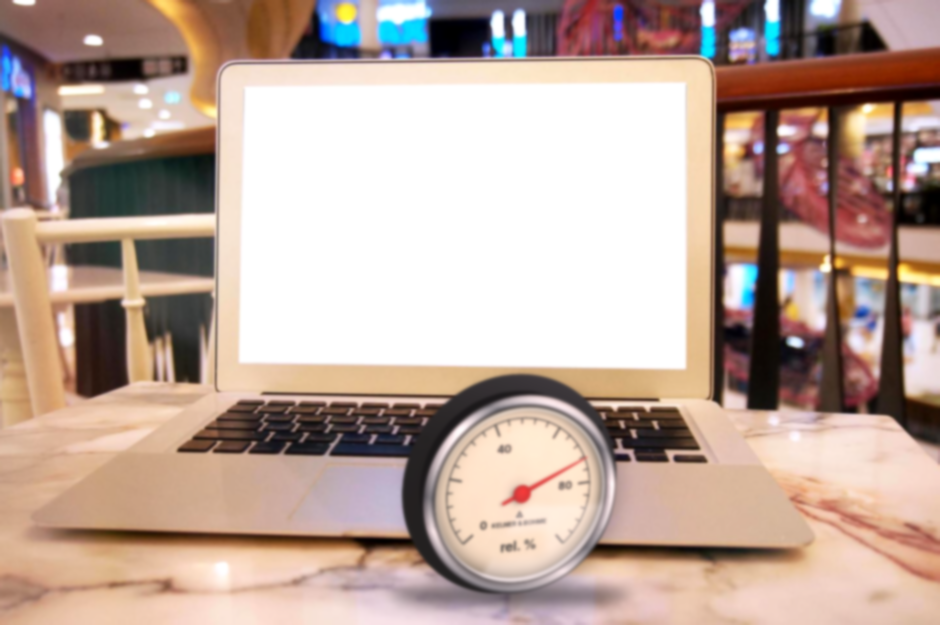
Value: 72 %
